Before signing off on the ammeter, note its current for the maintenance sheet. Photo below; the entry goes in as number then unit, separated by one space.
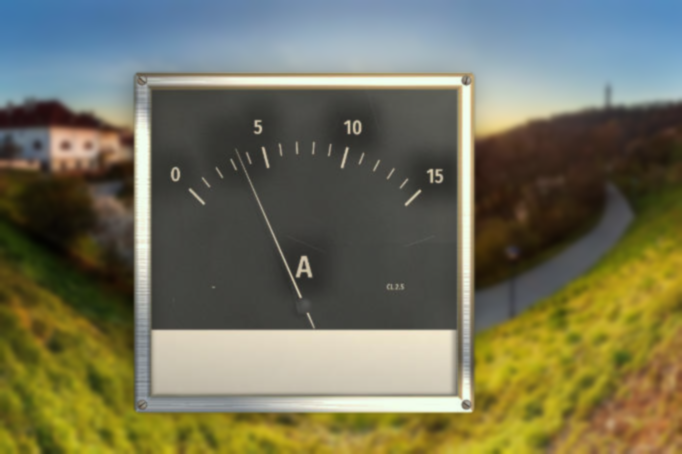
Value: 3.5 A
